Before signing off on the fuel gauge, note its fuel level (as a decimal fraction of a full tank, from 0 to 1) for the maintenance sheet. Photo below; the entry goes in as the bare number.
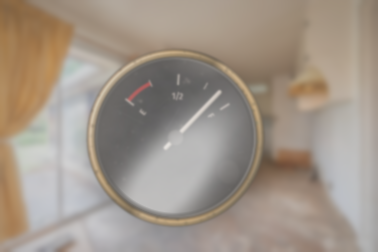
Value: 0.875
